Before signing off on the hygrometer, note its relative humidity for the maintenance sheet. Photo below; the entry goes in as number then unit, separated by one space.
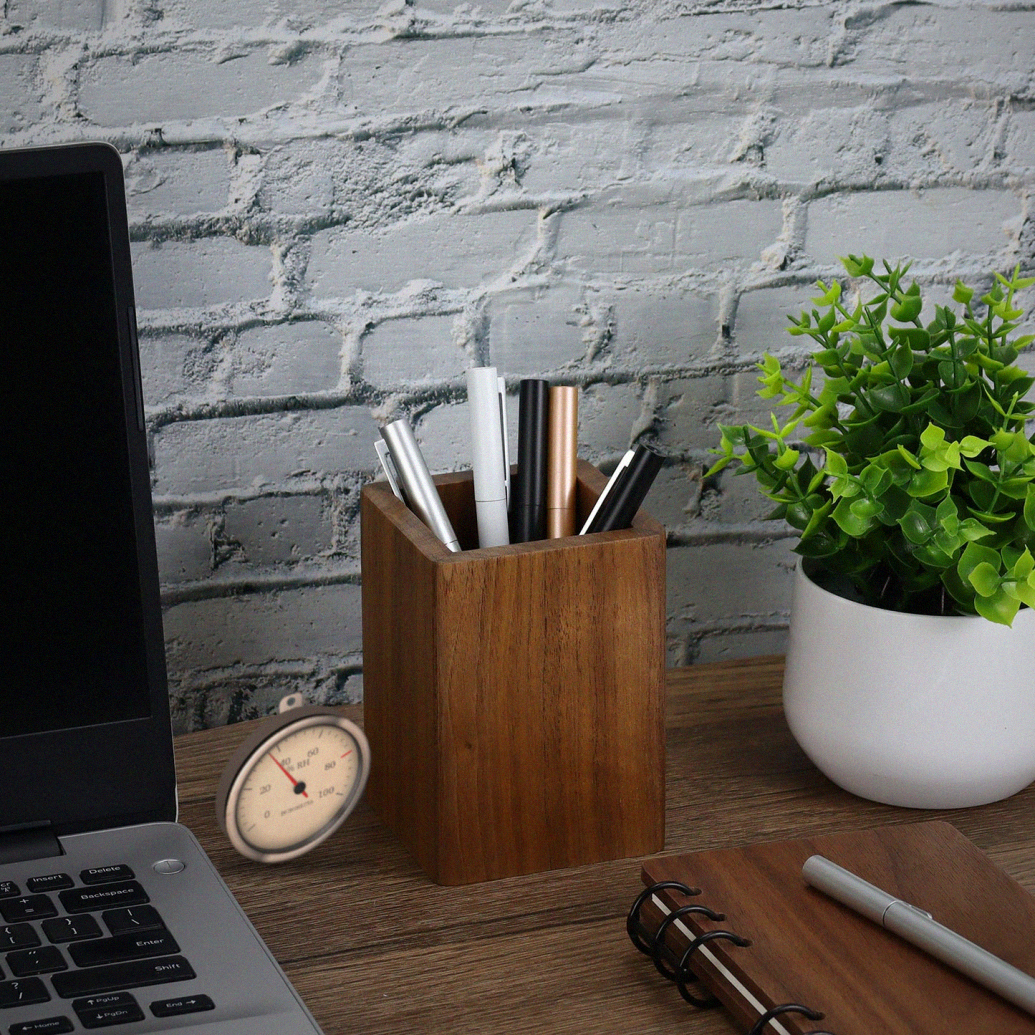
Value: 36 %
